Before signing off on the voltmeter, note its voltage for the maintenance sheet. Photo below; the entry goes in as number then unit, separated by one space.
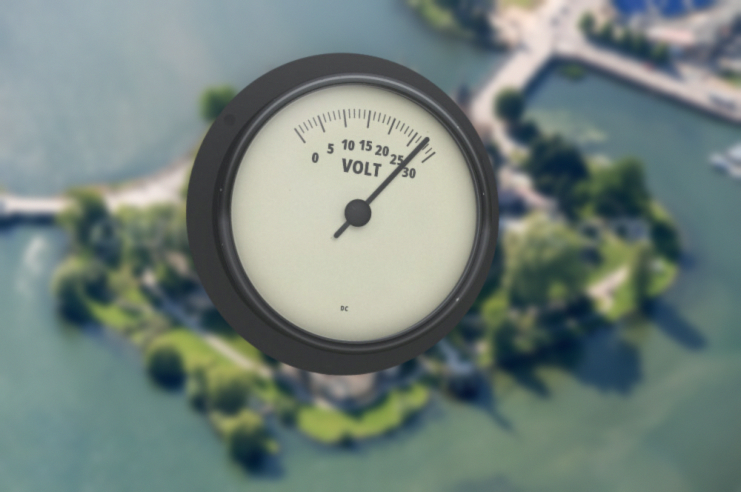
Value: 27 V
